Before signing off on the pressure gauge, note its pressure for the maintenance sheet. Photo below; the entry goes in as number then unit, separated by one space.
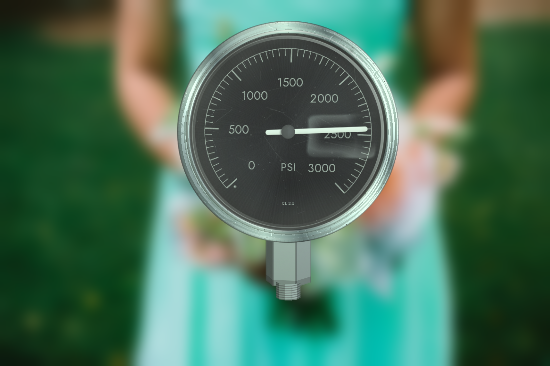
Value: 2450 psi
